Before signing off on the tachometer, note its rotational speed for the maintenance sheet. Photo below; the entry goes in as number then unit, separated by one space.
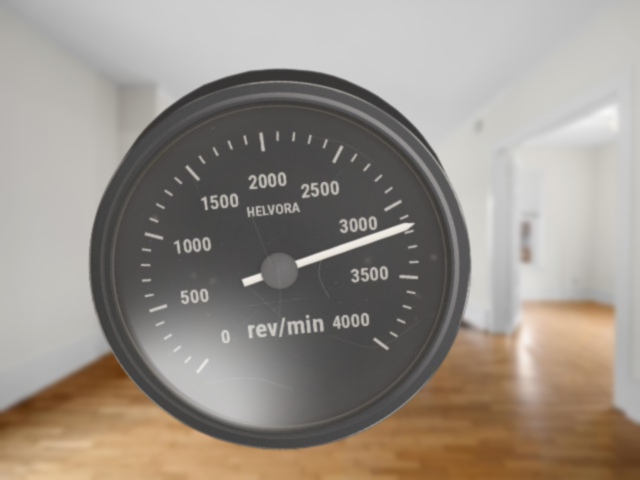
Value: 3150 rpm
